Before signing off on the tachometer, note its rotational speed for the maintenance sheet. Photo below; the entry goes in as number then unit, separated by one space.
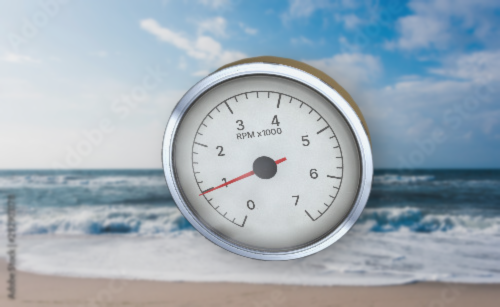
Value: 1000 rpm
